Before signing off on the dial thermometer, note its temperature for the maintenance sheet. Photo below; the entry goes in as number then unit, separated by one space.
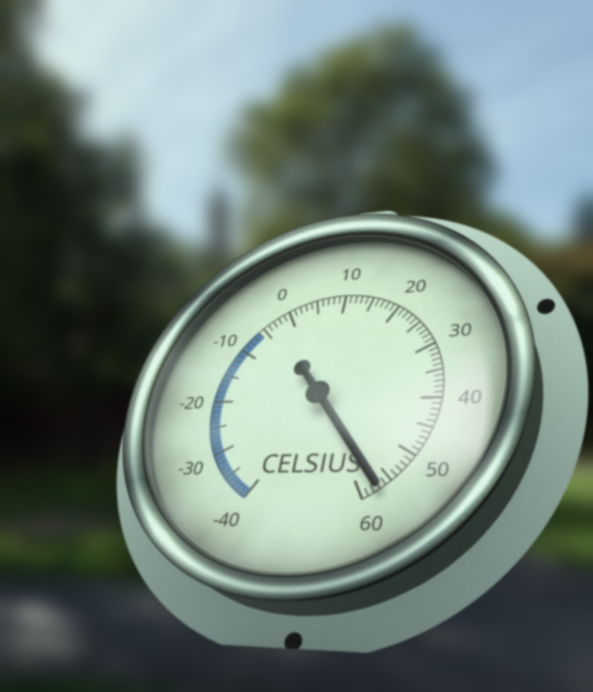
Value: 57 °C
